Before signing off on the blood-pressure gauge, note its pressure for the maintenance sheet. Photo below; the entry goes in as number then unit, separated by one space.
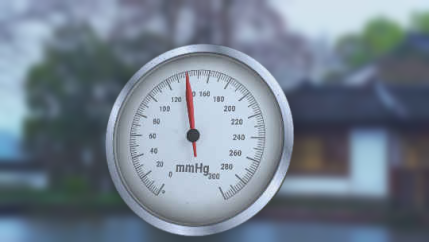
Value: 140 mmHg
